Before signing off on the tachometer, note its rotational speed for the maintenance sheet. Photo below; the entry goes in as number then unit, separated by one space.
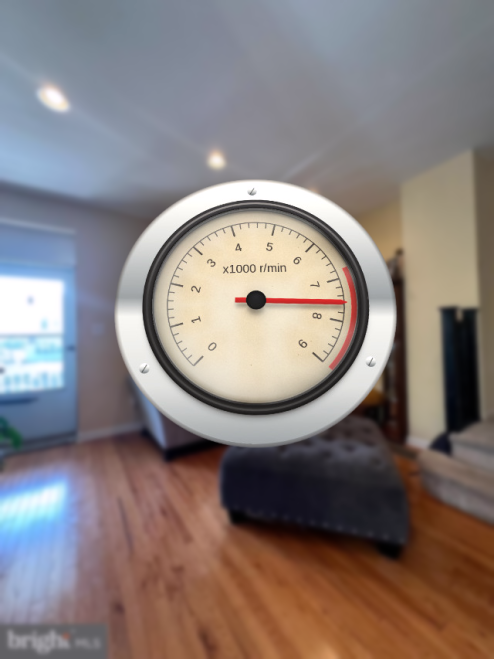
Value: 7600 rpm
